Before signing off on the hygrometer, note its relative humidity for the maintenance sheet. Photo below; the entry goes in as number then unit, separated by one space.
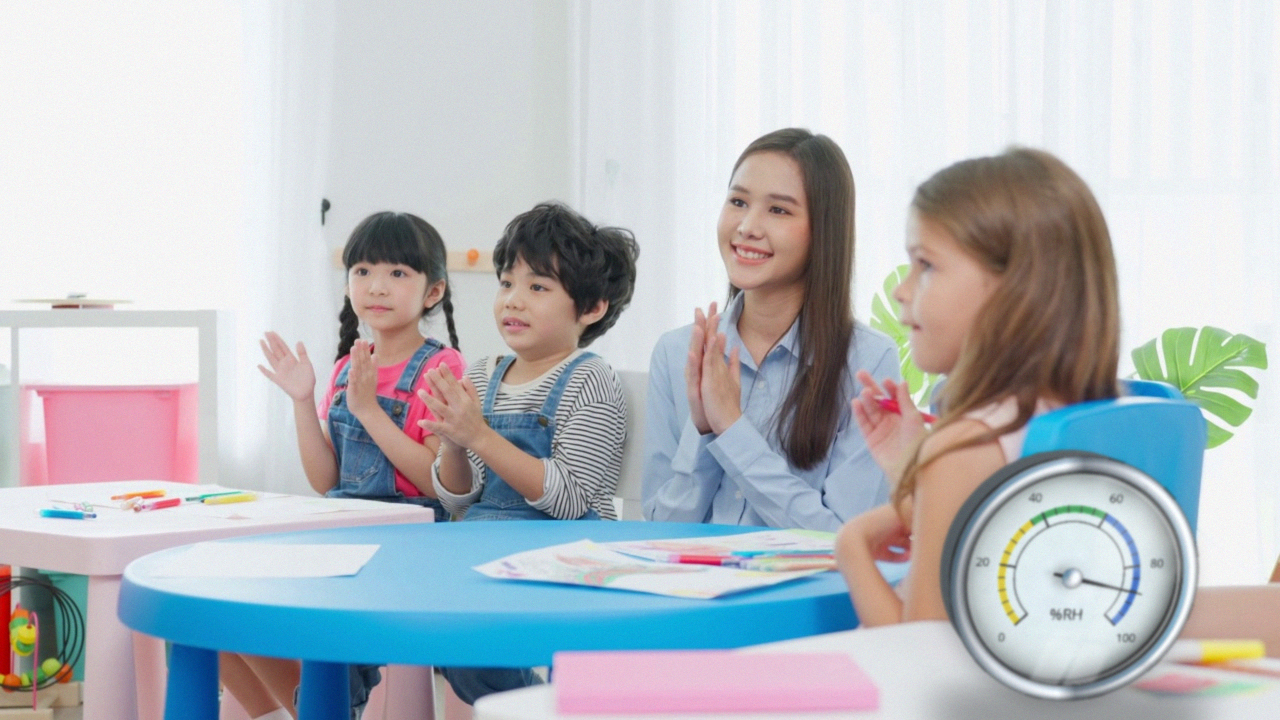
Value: 88 %
